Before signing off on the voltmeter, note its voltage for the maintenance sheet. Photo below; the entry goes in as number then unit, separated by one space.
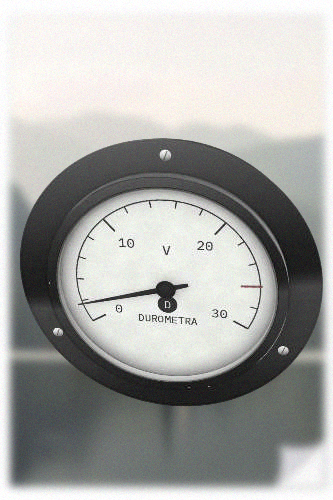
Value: 2 V
